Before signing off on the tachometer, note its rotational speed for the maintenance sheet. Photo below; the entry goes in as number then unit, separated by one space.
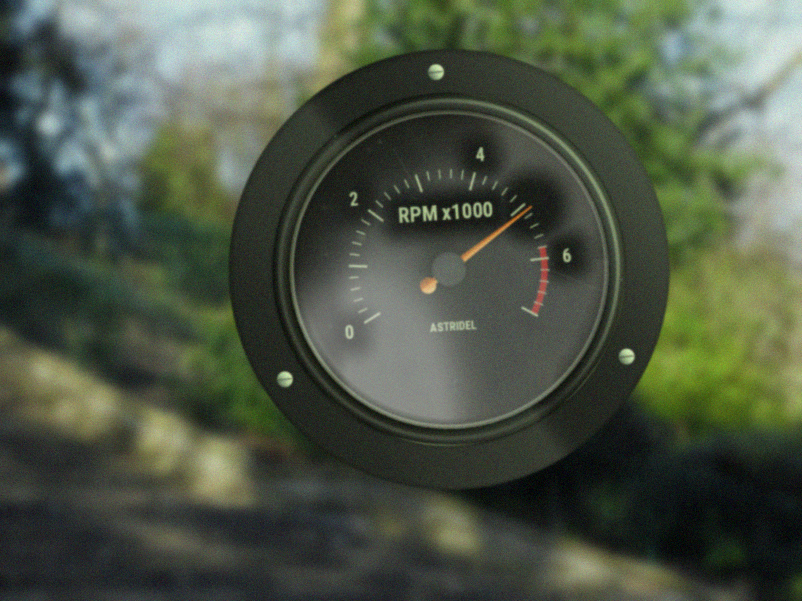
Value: 5100 rpm
